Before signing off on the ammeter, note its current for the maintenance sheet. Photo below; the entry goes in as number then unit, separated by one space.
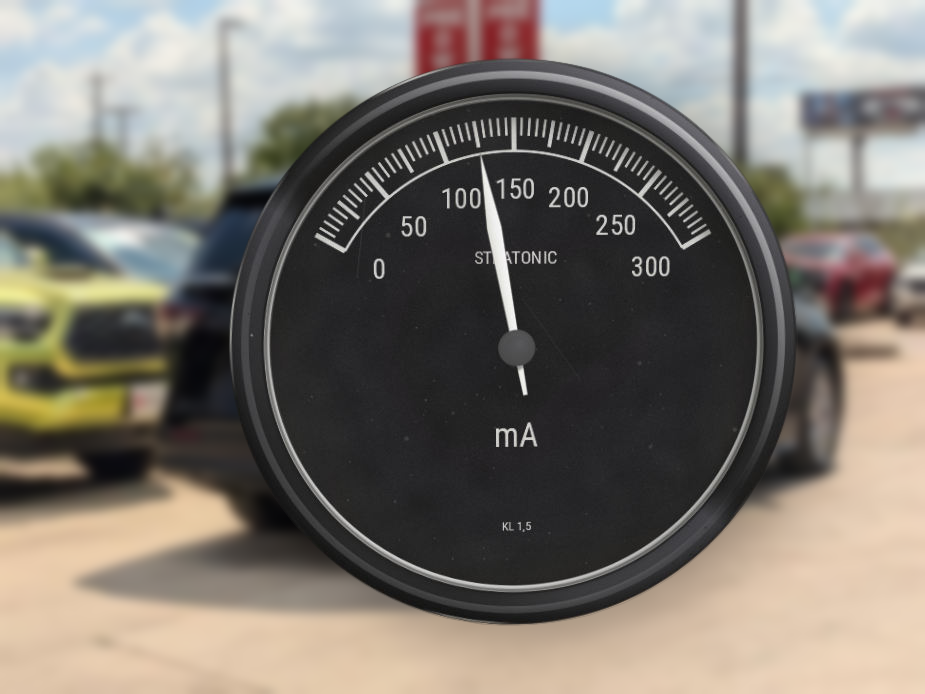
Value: 125 mA
